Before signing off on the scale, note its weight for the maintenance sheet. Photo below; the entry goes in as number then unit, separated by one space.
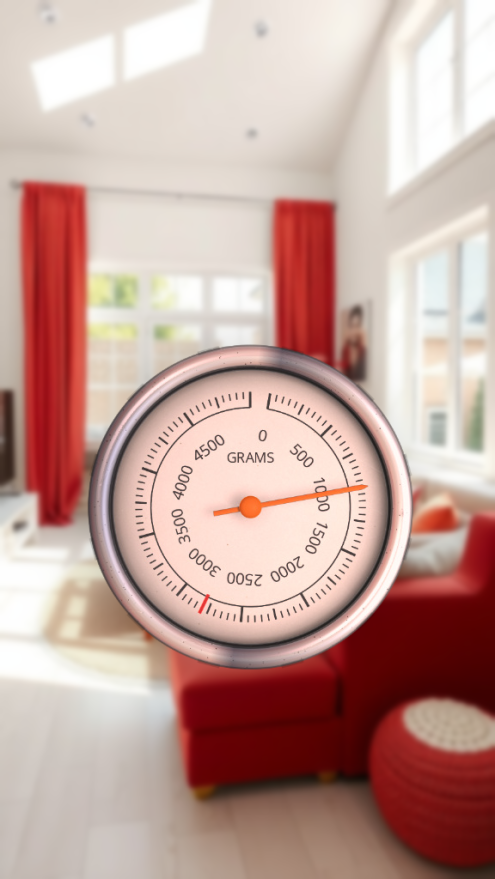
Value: 1000 g
